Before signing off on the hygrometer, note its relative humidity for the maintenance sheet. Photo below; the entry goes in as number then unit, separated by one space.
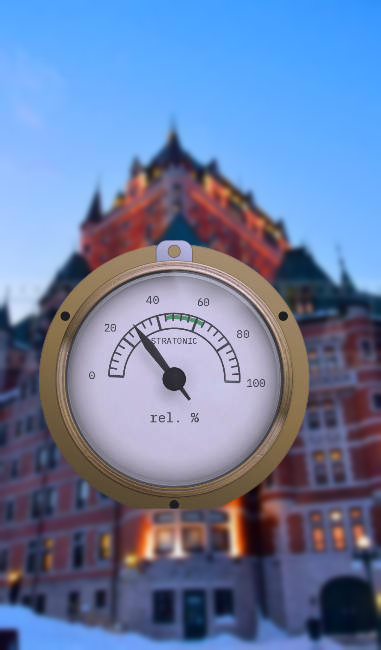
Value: 28 %
